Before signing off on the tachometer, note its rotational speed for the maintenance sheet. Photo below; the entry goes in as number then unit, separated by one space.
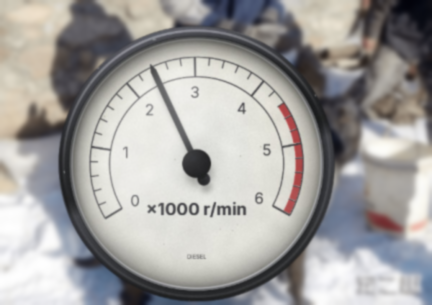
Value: 2400 rpm
